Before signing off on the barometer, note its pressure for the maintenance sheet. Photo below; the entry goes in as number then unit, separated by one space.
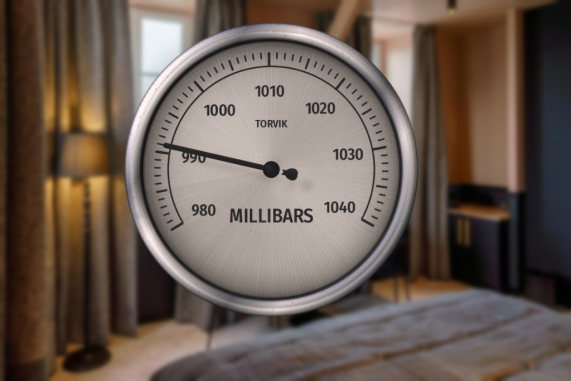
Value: 991 mbar
